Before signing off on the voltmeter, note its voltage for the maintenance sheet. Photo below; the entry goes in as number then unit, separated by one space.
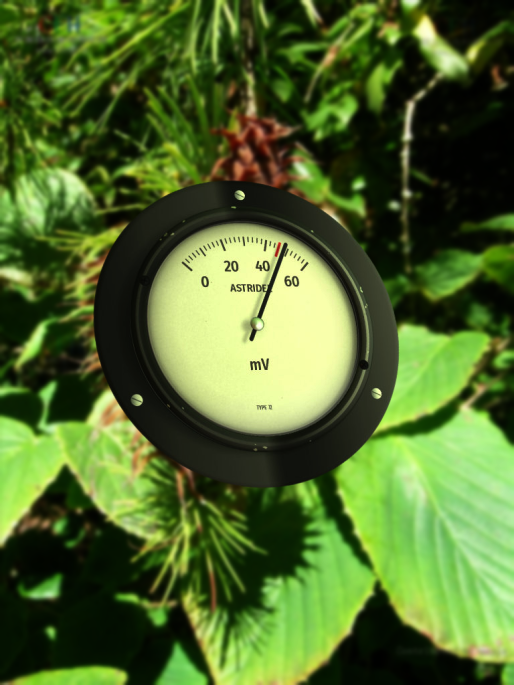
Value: 48 mV
